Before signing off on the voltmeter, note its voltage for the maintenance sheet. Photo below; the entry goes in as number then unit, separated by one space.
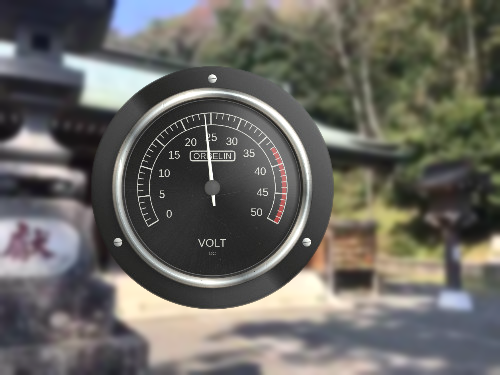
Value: 24 V
